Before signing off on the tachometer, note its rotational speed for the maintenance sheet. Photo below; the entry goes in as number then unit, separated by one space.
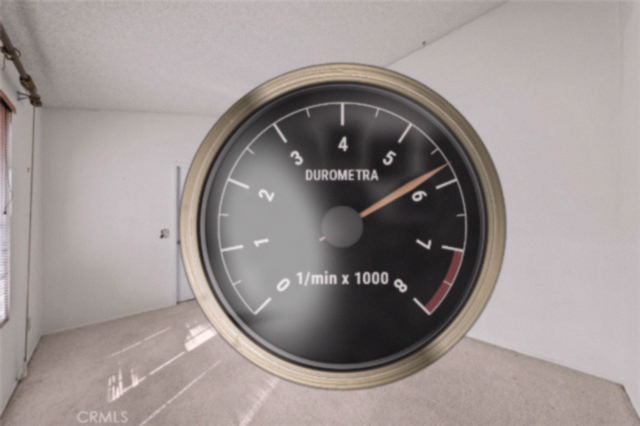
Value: 5750 rpm
